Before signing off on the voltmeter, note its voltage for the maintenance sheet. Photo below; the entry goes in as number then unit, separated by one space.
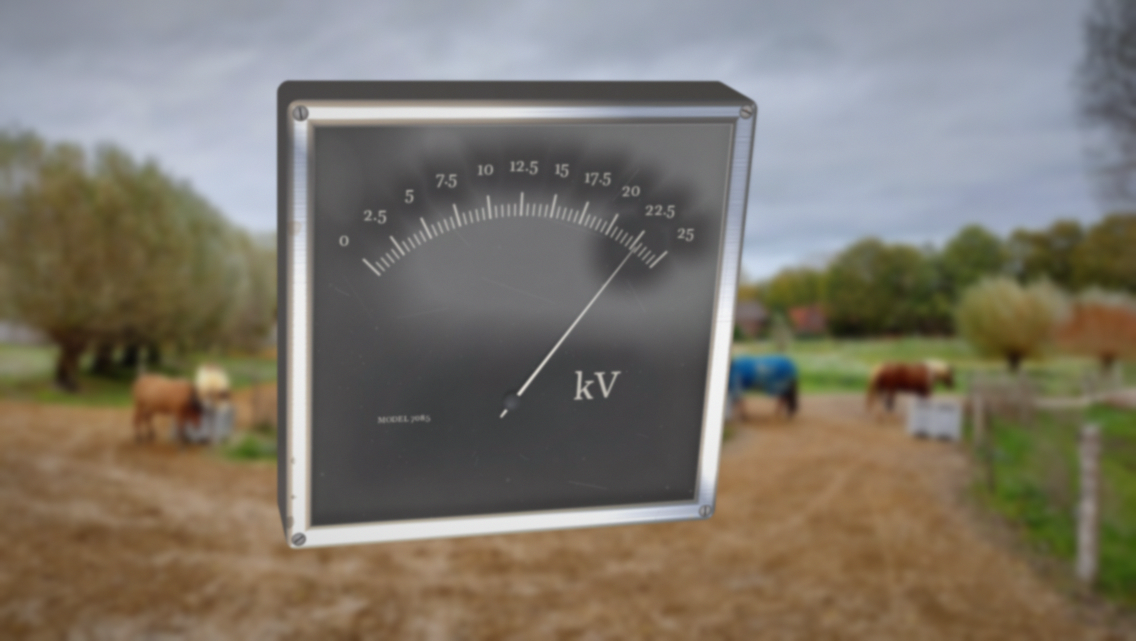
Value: 22.5 kV
